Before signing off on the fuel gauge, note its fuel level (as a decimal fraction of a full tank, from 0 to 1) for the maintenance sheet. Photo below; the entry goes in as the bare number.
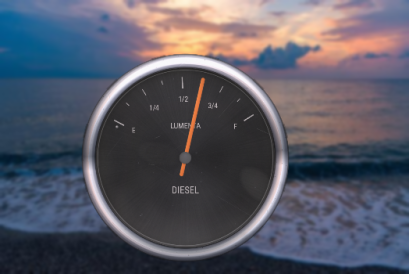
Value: 0.625
